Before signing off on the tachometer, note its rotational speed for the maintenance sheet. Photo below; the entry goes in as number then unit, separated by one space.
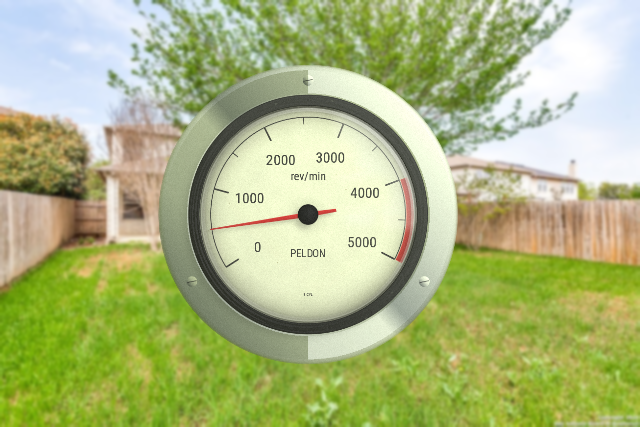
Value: 500 rpm
